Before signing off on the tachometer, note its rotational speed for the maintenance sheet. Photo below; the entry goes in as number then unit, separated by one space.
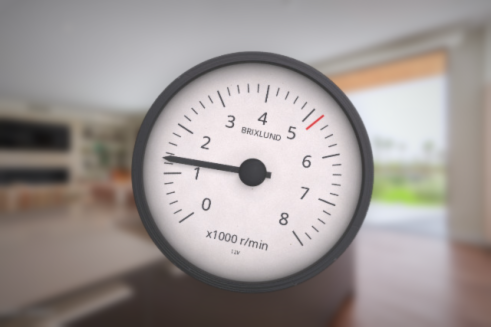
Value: 1300 rpm
